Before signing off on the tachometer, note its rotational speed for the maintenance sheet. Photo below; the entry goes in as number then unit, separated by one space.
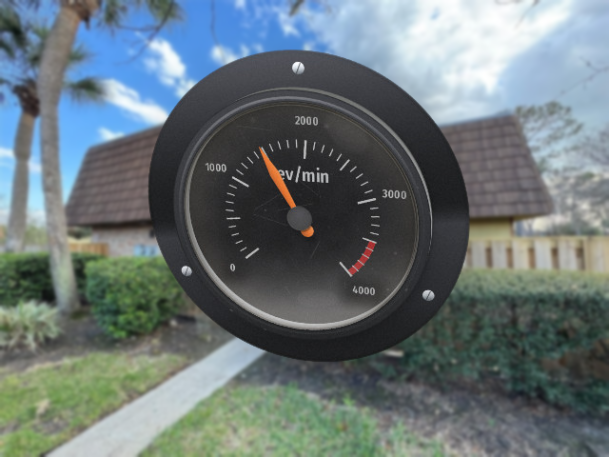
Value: 1500 rpm
